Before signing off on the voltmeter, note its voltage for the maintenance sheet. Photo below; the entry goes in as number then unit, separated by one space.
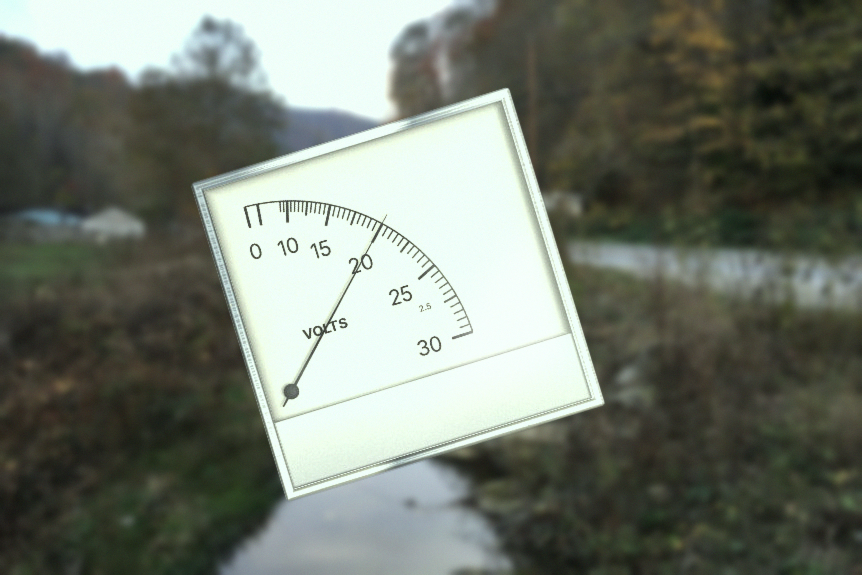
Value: 20 V
